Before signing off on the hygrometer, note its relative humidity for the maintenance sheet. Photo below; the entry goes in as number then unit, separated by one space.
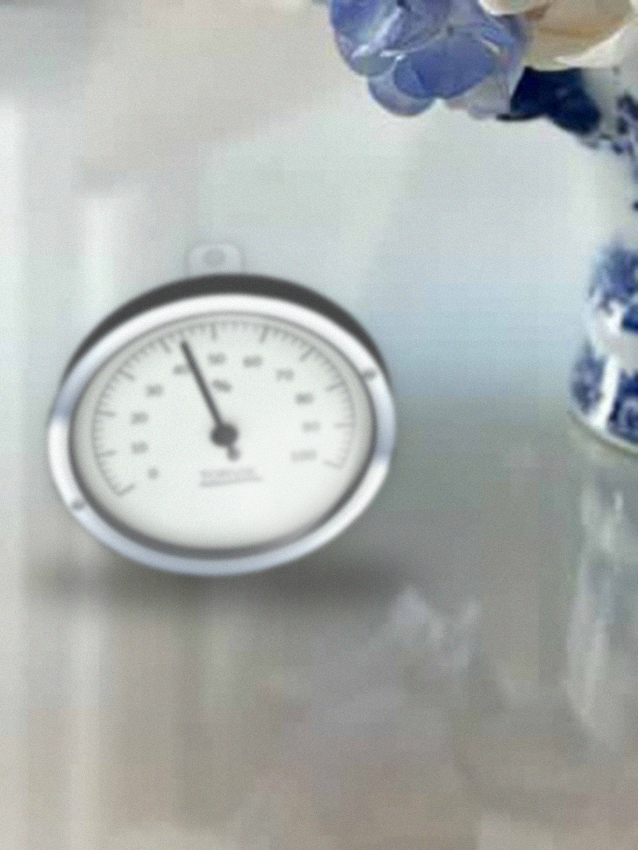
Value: 44 %
